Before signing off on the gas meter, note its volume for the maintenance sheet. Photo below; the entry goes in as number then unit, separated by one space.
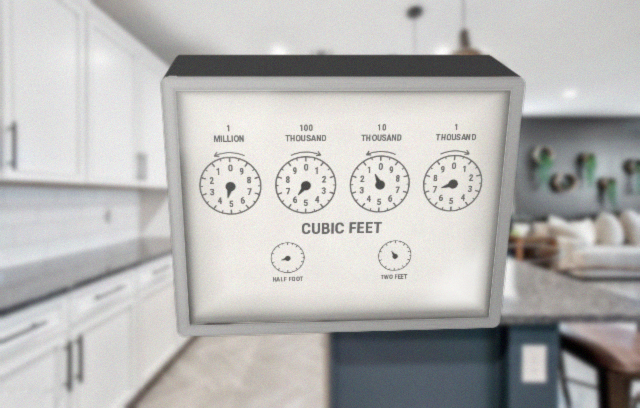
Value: 460700 ft³
